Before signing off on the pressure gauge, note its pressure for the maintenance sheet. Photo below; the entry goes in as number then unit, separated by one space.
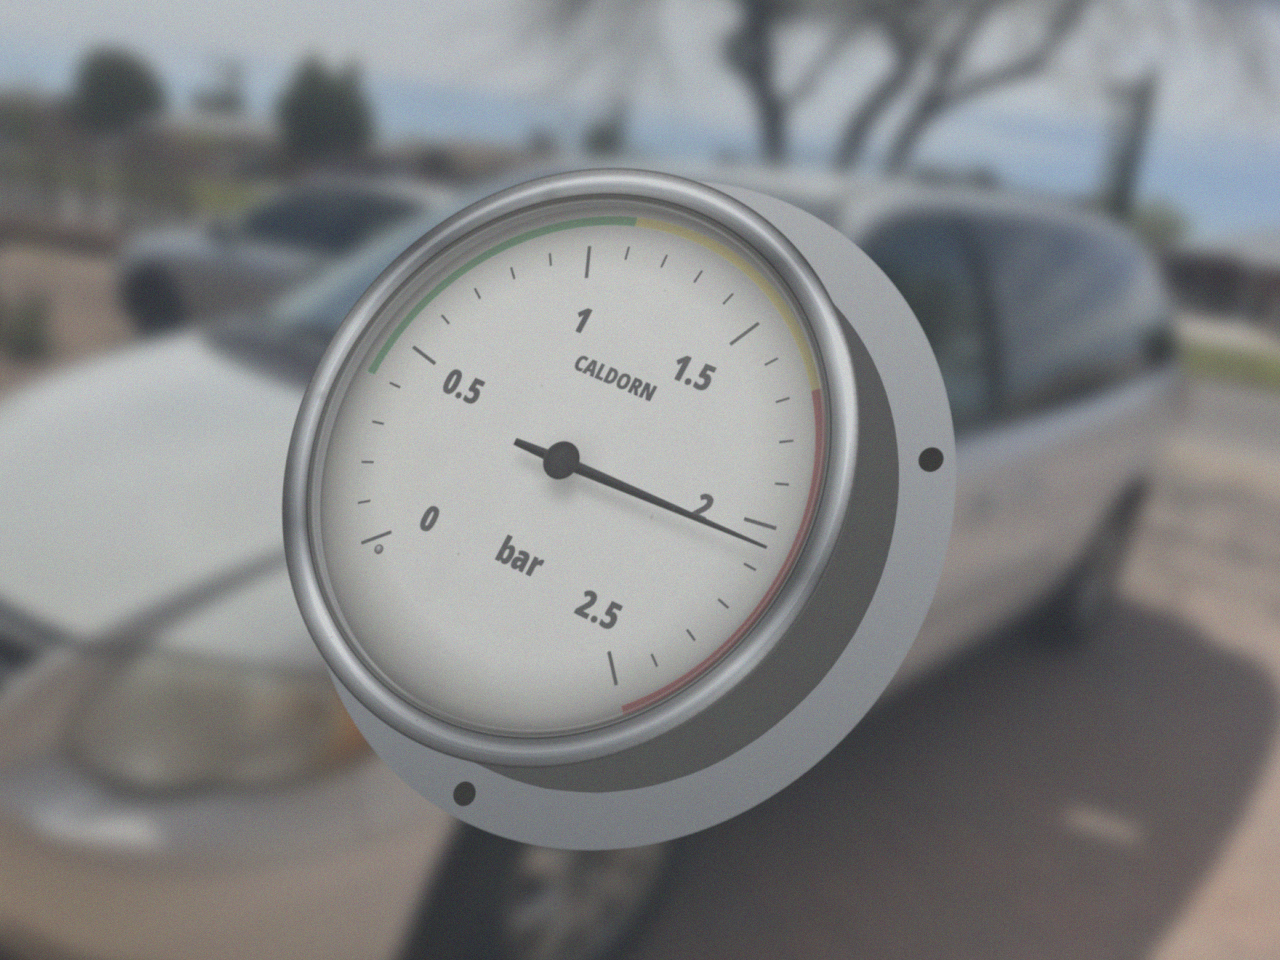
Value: 2.05 bar
